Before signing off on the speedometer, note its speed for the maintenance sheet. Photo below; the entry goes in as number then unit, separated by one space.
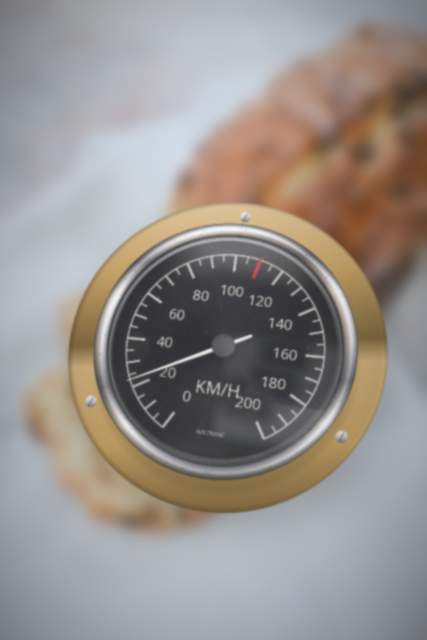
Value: 22.5 km/h
